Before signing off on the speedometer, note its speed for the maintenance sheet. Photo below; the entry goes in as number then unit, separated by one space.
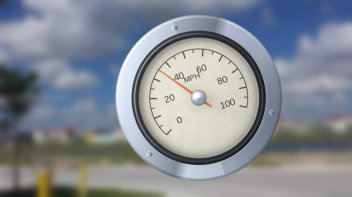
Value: 35 mph
